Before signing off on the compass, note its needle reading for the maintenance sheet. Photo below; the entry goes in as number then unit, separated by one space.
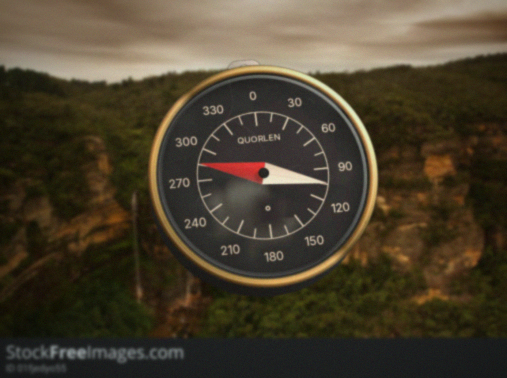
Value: 285 °
